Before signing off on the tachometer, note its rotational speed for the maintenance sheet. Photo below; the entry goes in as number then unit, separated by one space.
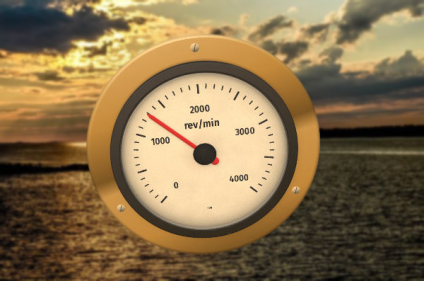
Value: 1300 rpm
